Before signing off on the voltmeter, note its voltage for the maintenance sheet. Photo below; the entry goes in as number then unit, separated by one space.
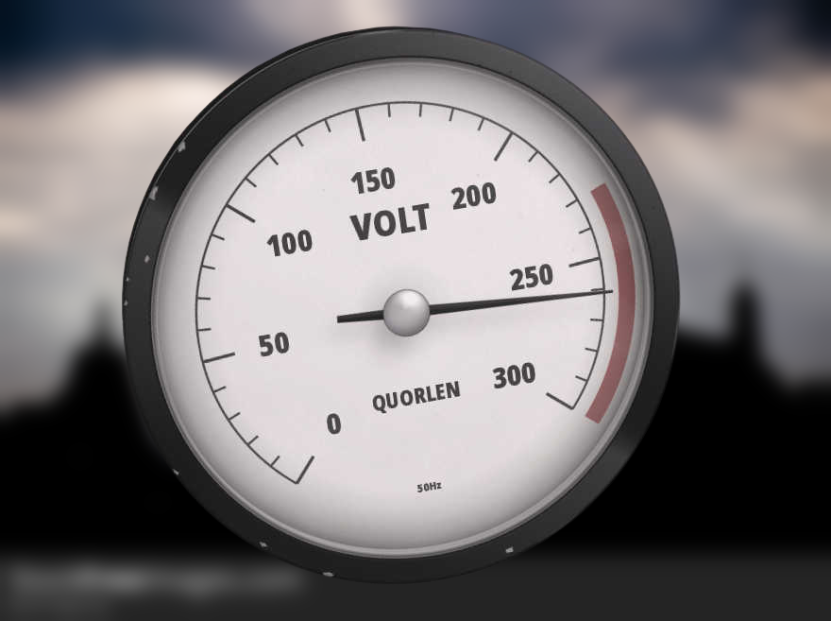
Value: 260 V
